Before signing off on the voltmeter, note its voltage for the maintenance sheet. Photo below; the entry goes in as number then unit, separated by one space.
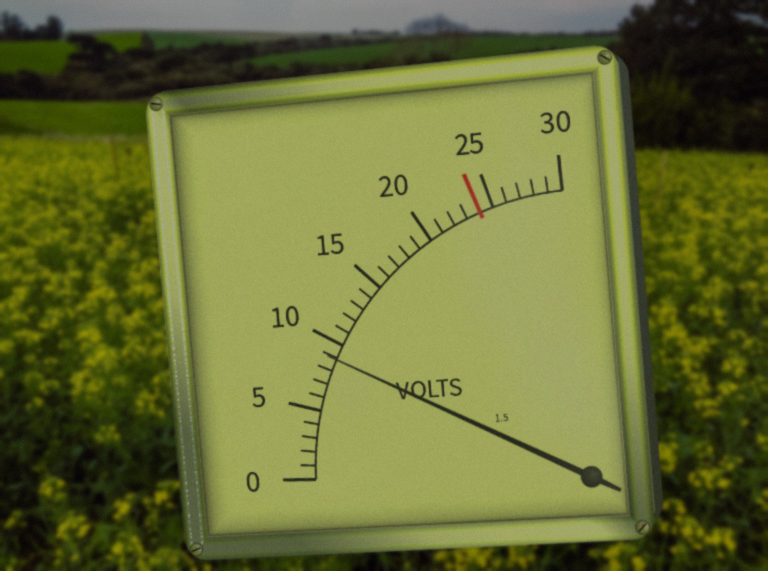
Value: 9 V
